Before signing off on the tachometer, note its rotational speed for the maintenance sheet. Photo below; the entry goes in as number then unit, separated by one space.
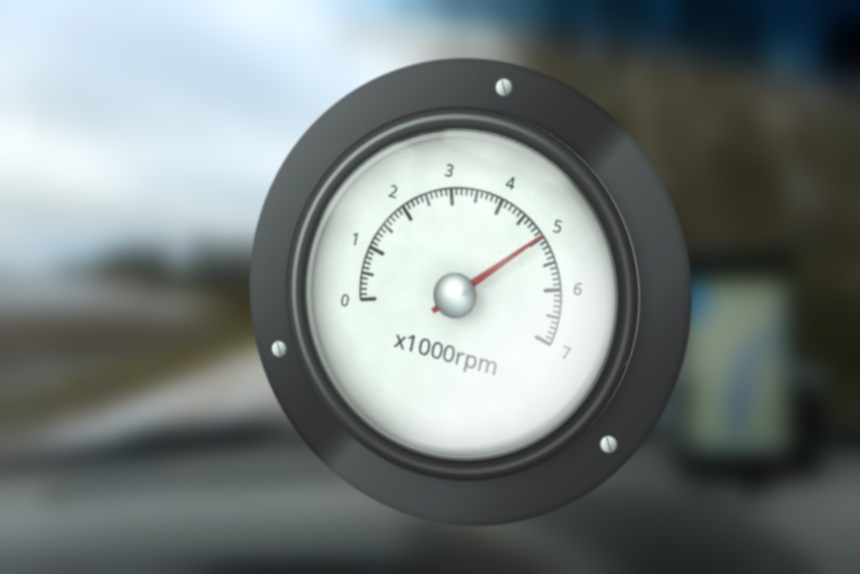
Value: 5000 rpm
